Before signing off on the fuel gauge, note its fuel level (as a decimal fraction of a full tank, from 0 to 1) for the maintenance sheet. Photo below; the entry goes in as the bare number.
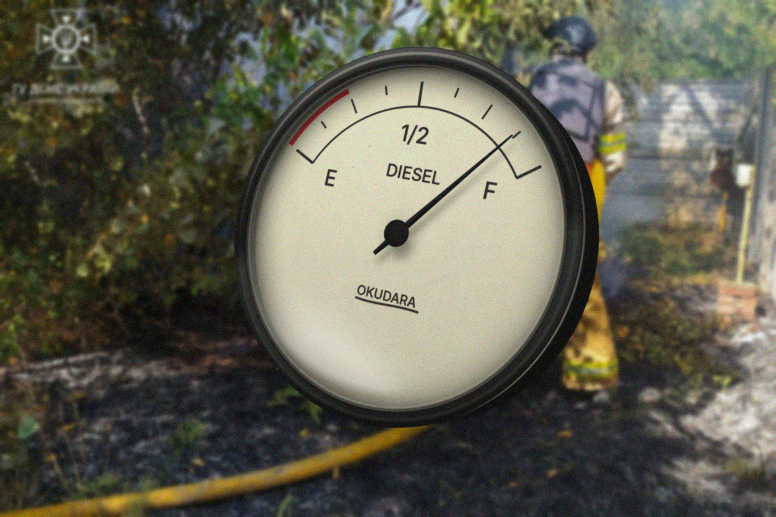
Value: 0.875
